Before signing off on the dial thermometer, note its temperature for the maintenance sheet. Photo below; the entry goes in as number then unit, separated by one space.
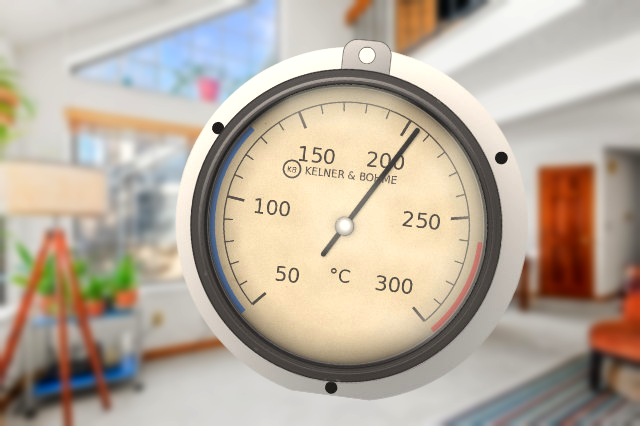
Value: 205 °C
